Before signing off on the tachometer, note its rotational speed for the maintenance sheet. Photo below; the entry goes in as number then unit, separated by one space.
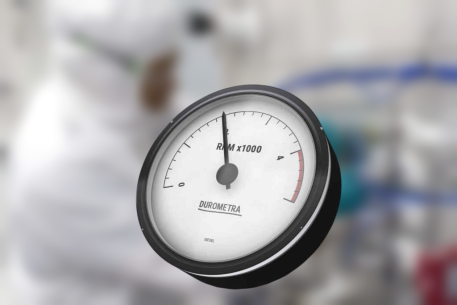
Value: 2000 rpm
